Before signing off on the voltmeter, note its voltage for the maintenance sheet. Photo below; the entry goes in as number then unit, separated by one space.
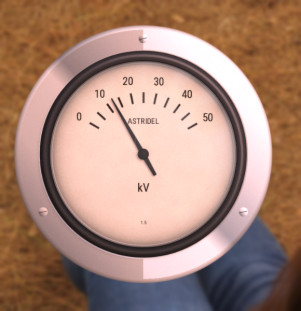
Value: 12.5 kV
